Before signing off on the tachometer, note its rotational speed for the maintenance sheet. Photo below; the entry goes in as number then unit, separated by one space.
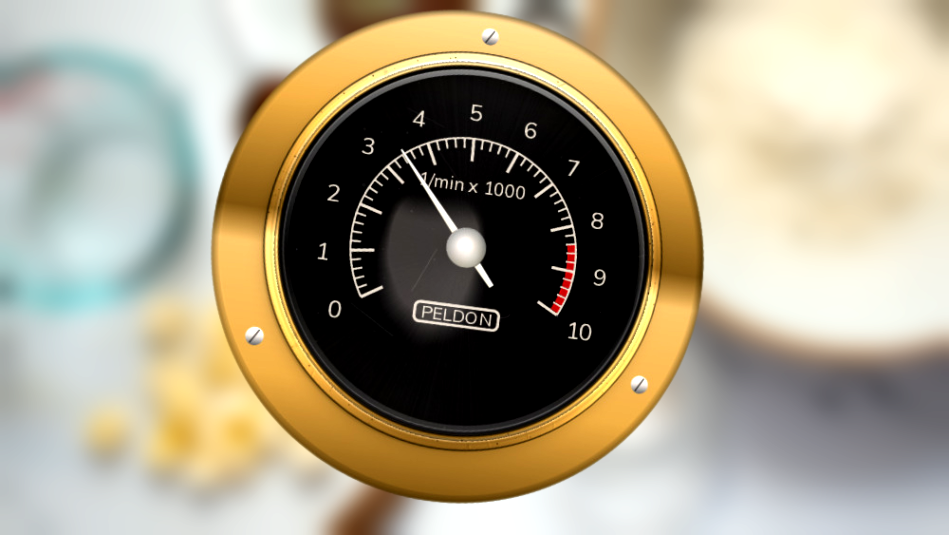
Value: 3400 rpm
